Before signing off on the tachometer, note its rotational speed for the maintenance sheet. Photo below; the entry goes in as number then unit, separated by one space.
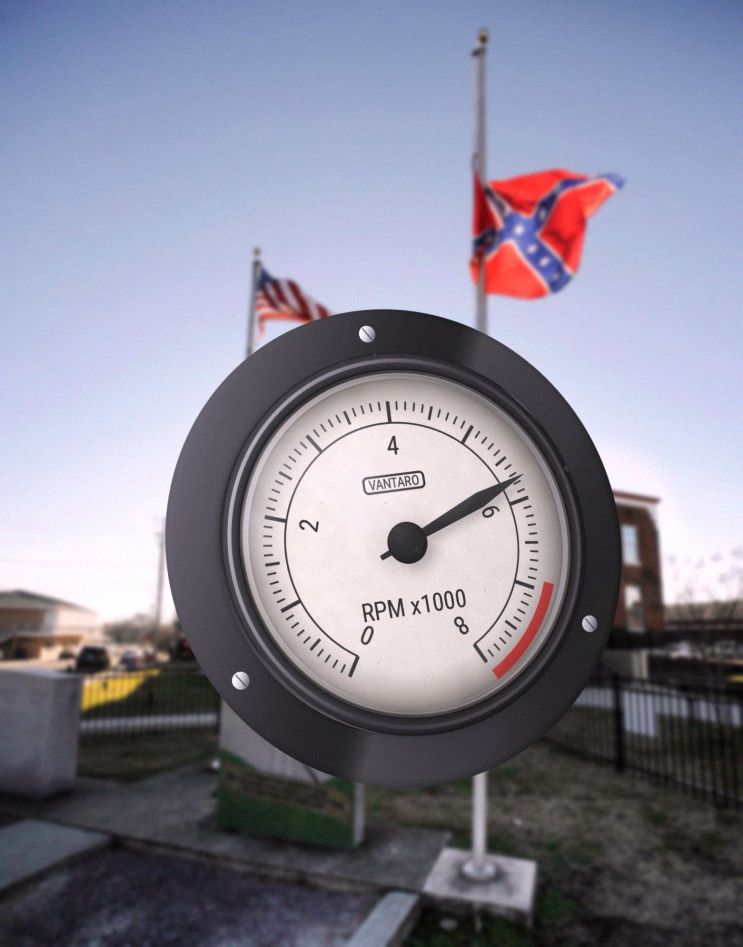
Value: 5750 rpm
